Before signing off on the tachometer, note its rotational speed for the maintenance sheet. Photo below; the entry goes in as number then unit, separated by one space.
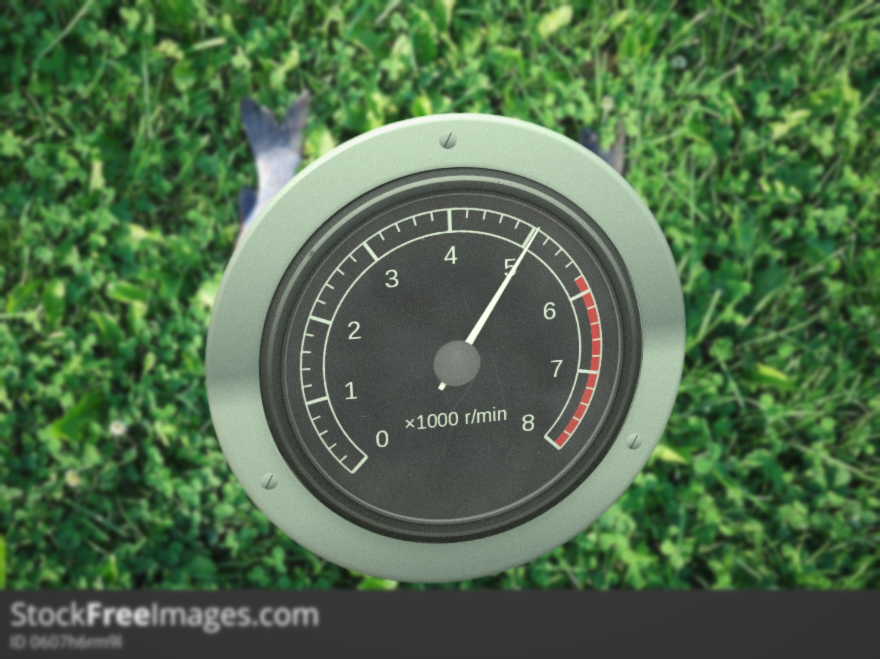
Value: 5000 rpm
